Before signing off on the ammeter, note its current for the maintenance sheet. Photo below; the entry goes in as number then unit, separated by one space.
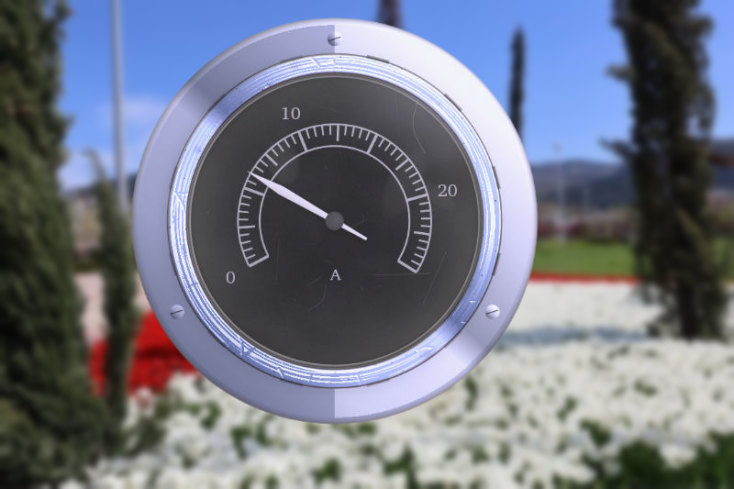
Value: 6 A
